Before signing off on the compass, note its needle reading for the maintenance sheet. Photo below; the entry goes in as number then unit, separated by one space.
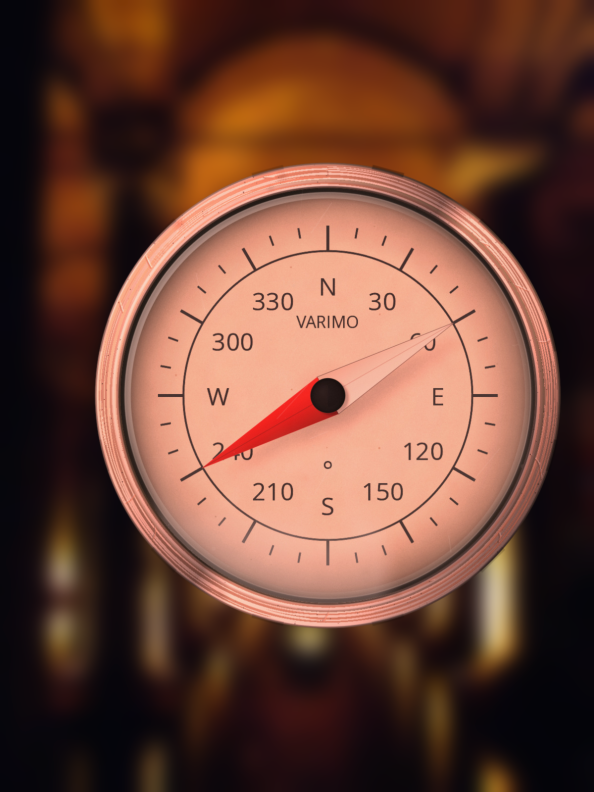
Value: 240 °
